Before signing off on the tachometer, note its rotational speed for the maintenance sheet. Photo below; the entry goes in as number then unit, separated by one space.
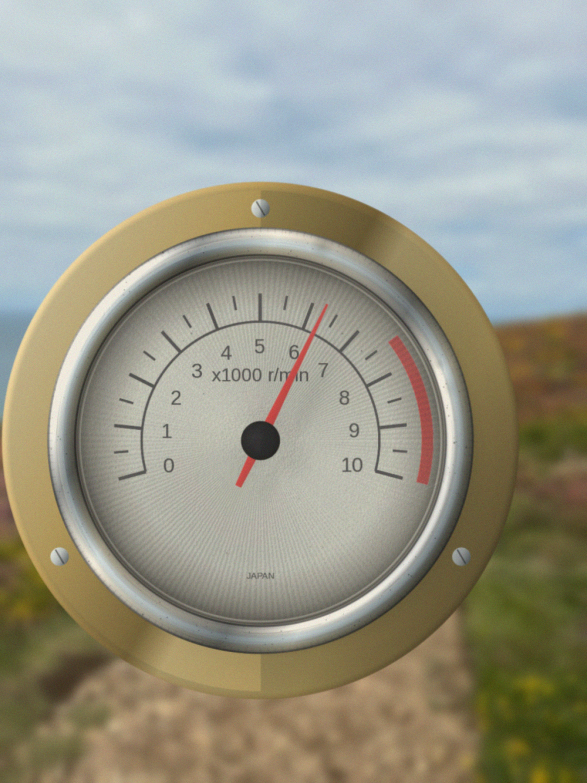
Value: 6250 rpm
